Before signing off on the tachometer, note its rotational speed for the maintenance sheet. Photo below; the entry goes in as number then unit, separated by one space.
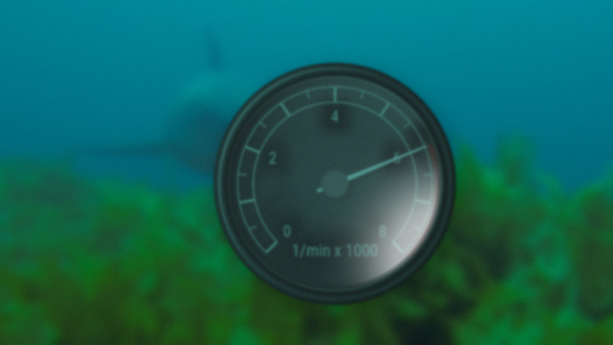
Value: 6000 rpm
